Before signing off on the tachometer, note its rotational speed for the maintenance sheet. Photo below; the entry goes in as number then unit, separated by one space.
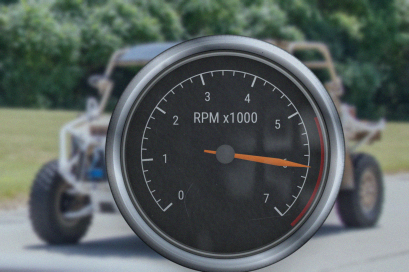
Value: 6000 rpm
